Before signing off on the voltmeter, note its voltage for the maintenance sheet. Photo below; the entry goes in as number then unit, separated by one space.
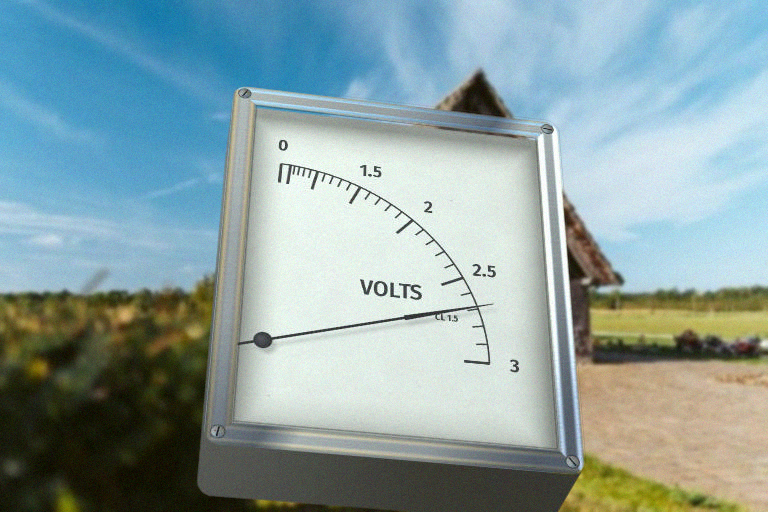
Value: 2.7 V
